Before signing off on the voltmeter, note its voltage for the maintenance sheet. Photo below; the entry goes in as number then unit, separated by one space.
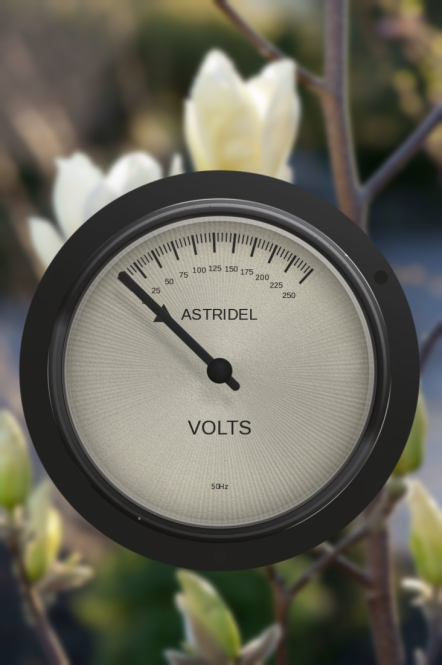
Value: 5 V
